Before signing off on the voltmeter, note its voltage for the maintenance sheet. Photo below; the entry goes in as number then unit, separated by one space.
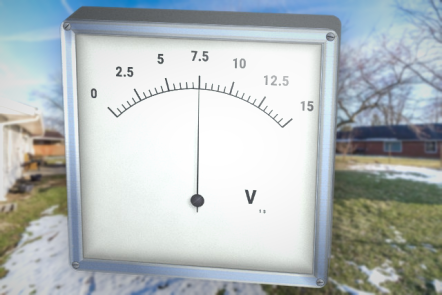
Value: 7.5 V
